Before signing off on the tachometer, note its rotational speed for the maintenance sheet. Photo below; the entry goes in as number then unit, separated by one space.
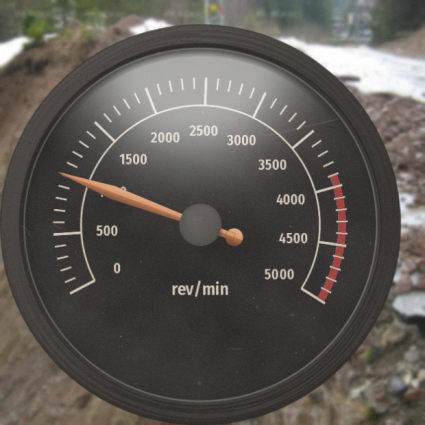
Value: 1000 rpm
